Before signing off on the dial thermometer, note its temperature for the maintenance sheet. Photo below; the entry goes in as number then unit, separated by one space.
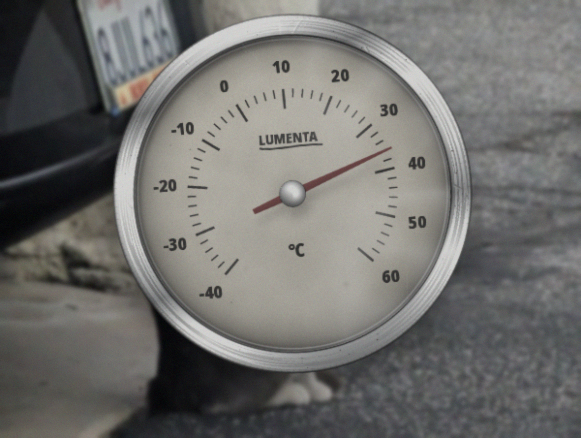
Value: 36 °C
